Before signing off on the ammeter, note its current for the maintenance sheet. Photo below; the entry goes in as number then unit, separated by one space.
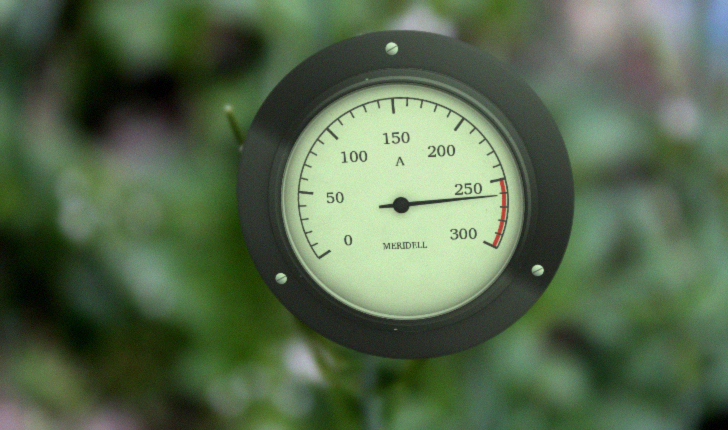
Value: 260 A
